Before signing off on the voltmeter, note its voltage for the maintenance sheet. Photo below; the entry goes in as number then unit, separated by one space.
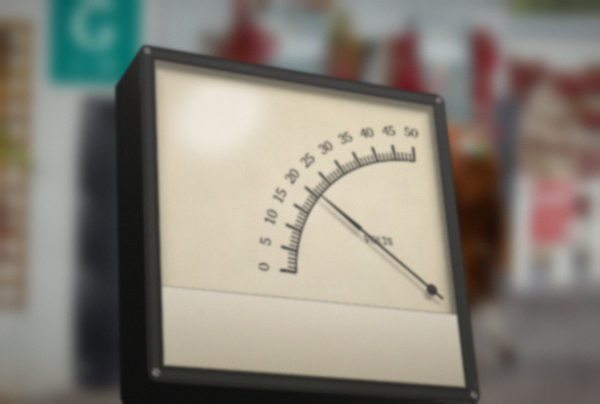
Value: 20 V
